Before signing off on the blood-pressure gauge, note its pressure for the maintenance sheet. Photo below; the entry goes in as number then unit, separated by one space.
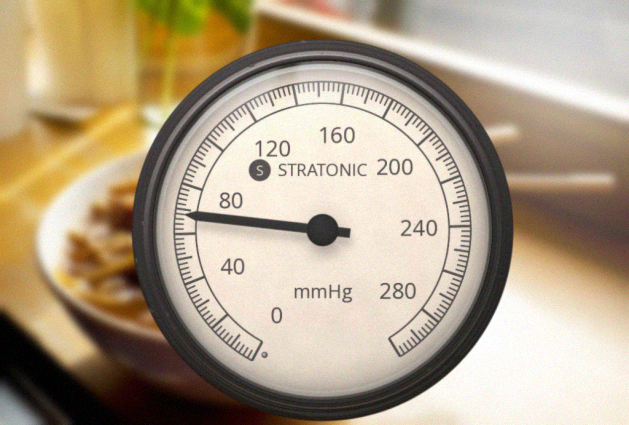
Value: 68 mmHg
